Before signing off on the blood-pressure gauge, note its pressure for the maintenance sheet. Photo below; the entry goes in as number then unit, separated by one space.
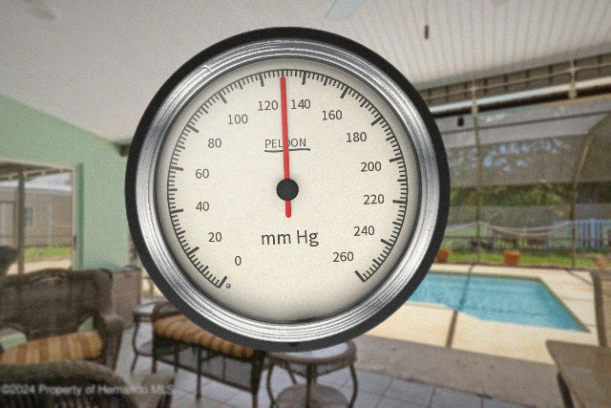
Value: 130 mmHg
